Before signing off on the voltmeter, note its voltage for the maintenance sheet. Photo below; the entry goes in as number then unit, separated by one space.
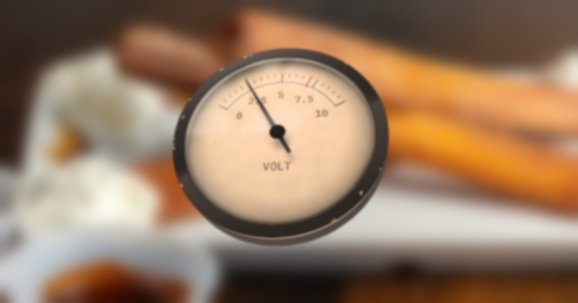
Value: 2.5 V
